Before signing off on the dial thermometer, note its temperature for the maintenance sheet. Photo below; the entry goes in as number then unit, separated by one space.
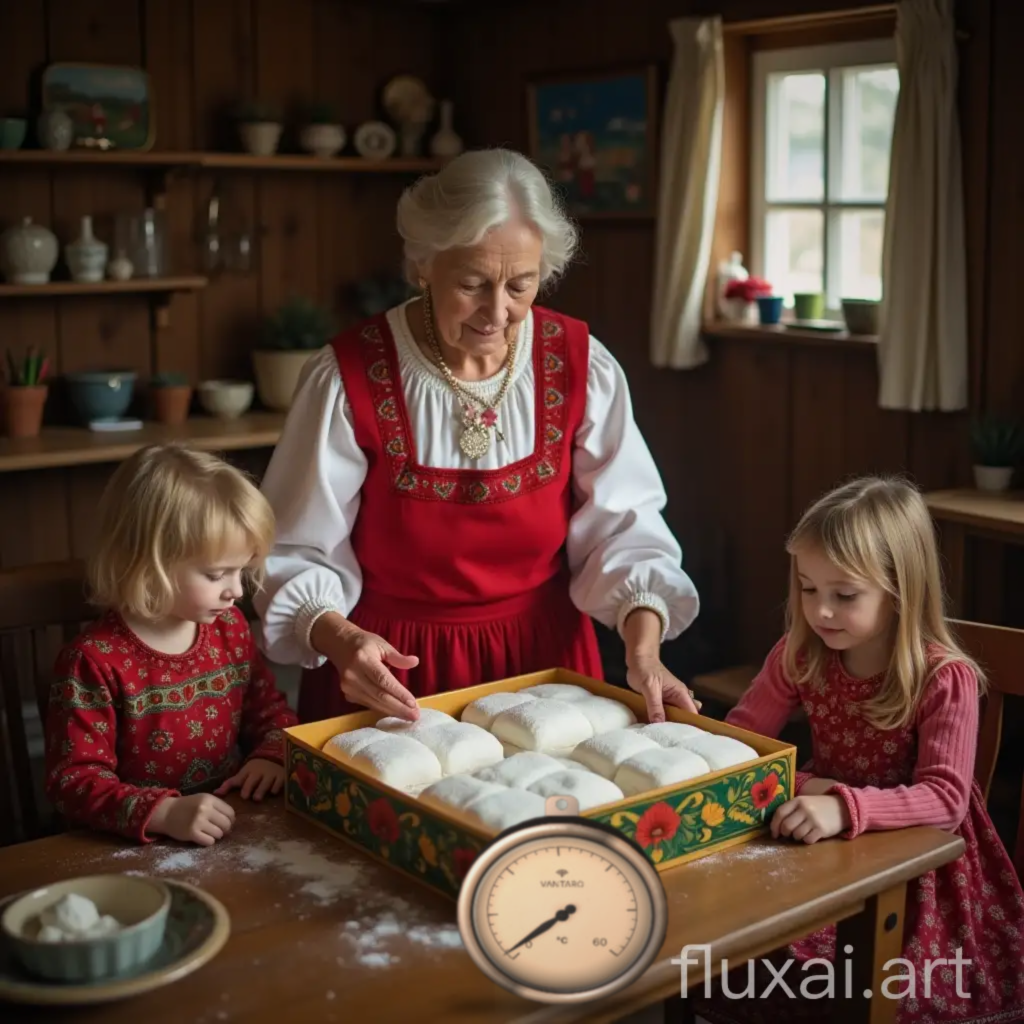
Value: 2 °C
